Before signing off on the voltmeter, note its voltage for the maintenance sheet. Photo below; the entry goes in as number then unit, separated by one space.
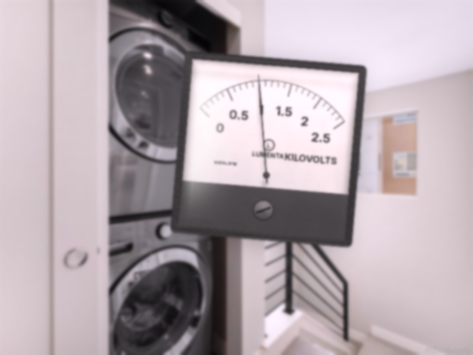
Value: 1 kV
